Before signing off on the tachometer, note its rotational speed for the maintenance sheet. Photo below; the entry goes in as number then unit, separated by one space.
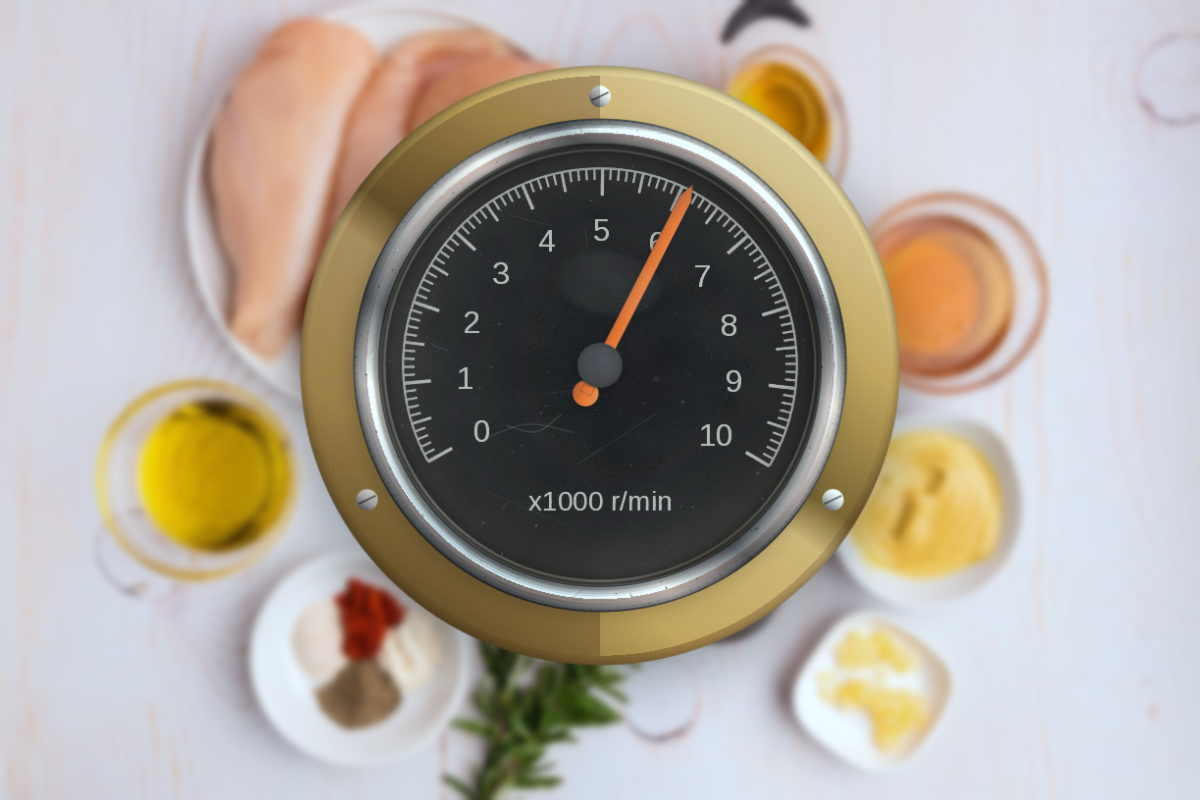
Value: 6100 rpm
